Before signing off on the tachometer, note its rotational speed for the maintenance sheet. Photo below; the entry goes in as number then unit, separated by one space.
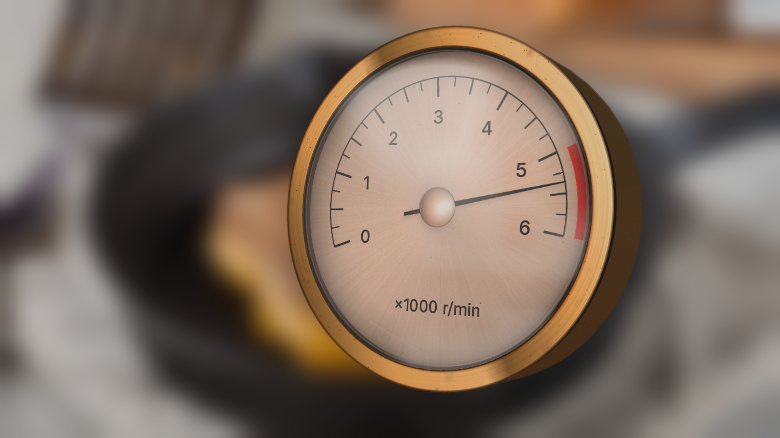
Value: 5375 rpm
